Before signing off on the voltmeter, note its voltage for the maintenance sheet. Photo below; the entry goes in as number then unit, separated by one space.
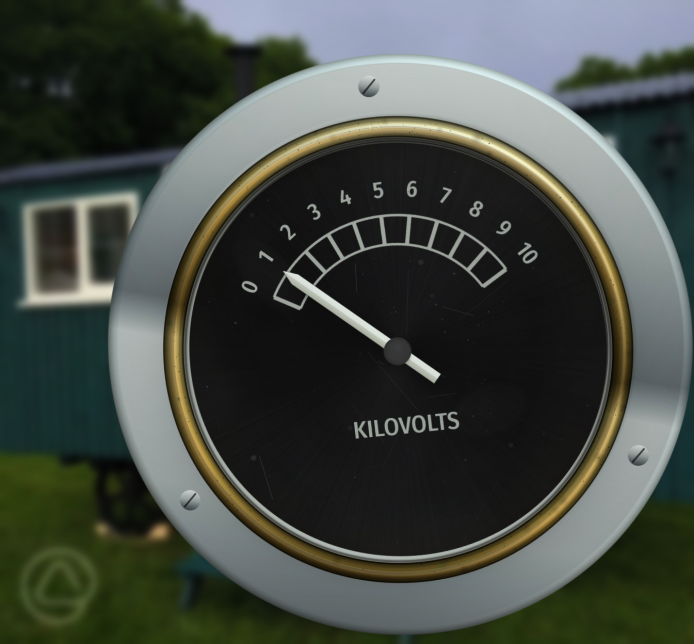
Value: 1 kV
